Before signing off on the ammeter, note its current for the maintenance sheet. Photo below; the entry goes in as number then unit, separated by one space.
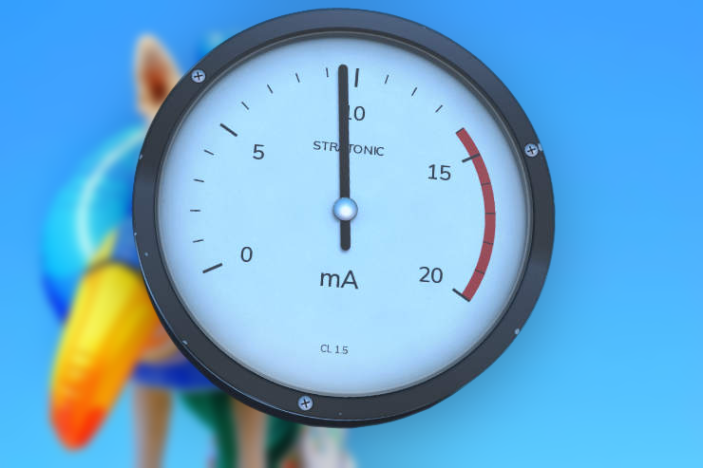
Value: 9.5 mA
